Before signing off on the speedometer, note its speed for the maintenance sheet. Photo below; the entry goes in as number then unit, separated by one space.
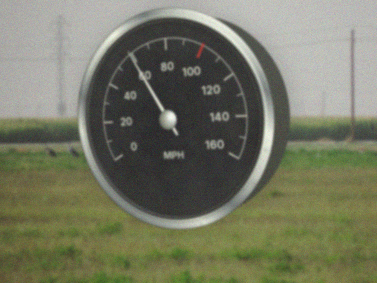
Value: 60 mph
